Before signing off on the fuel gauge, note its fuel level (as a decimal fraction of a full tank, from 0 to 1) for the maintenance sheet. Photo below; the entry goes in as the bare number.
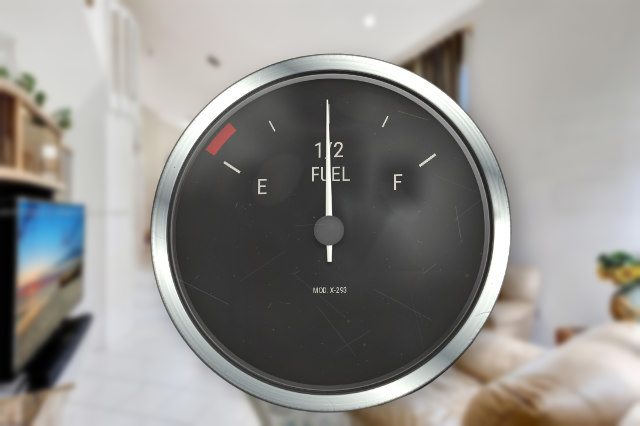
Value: 0.5
